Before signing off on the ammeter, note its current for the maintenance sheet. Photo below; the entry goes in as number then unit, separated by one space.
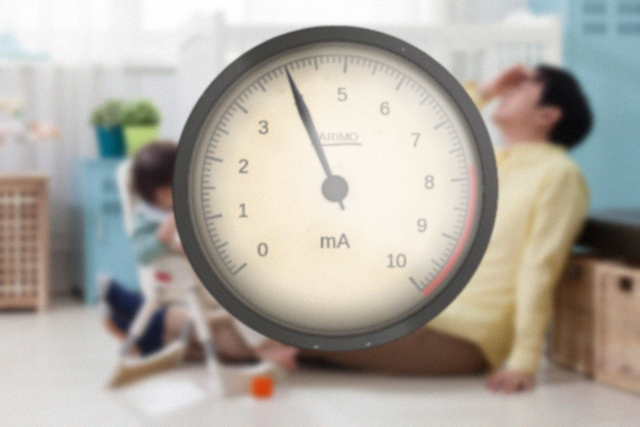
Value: 4 mA
